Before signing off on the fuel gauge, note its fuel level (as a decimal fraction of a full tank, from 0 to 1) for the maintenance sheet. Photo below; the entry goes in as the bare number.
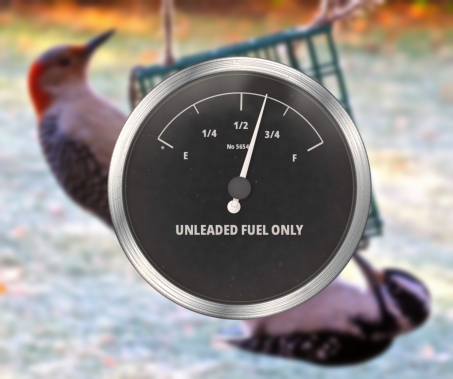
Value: 0.625
